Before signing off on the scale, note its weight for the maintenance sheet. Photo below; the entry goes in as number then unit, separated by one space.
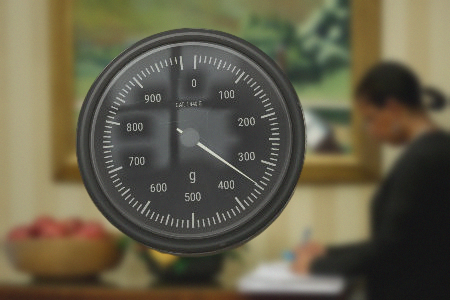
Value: 350 g
